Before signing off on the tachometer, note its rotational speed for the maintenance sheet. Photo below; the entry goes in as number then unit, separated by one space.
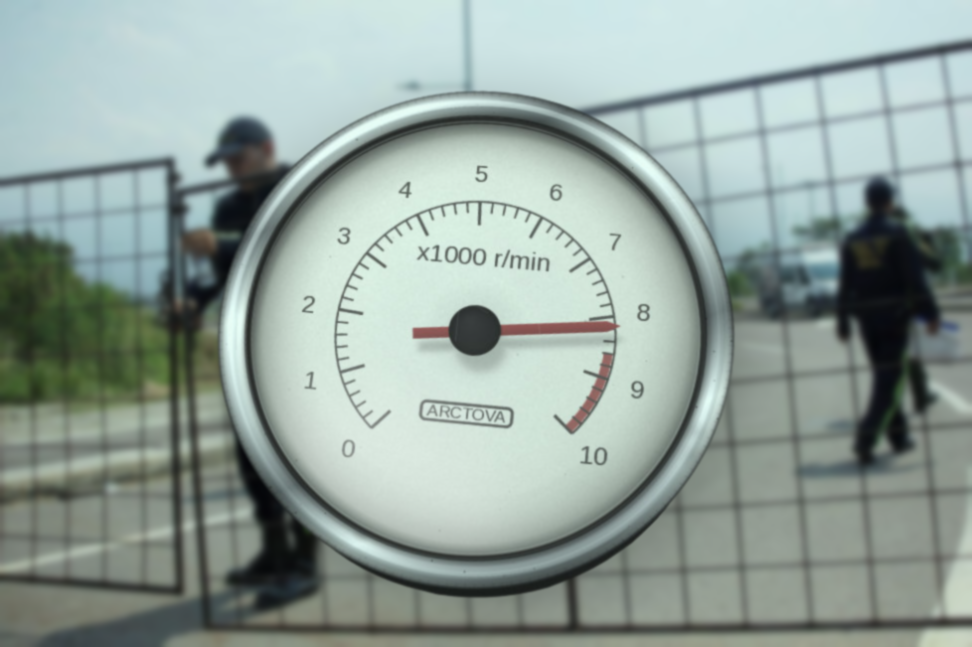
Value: 8200 rpm
